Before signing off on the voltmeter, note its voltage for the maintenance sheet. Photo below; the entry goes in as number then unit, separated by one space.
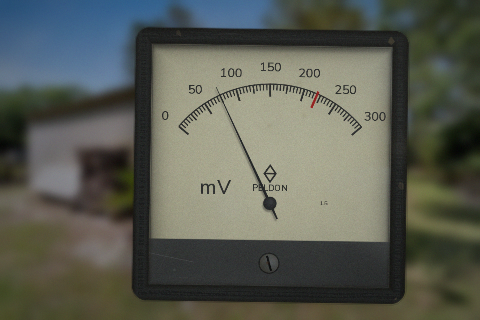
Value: 75 mV
